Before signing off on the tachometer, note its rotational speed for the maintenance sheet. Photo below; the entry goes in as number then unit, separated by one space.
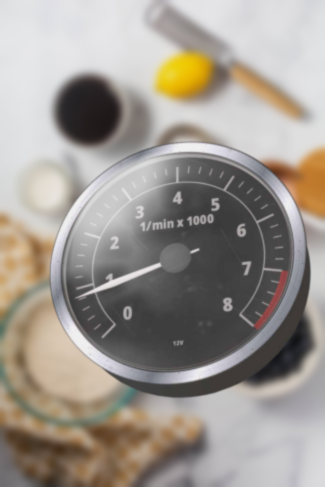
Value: 800 rpm
